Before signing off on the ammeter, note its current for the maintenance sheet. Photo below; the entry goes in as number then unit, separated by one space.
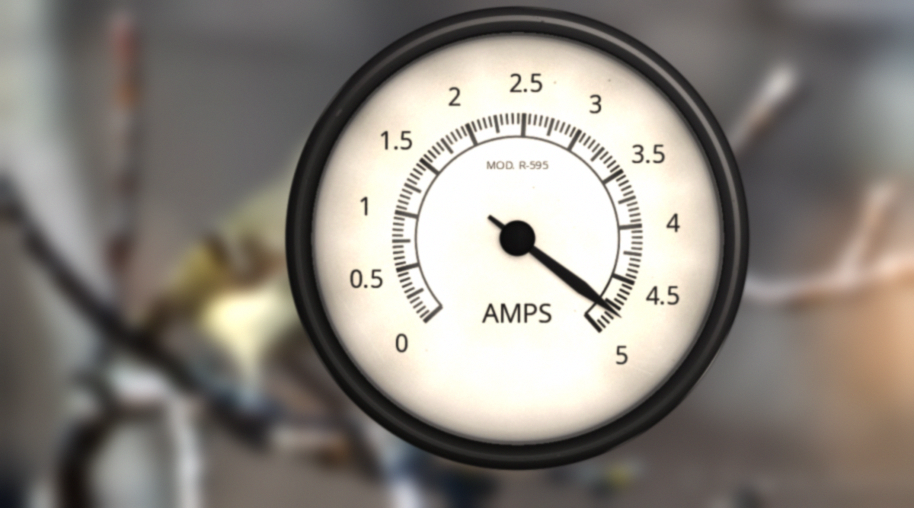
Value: 4.8 A
